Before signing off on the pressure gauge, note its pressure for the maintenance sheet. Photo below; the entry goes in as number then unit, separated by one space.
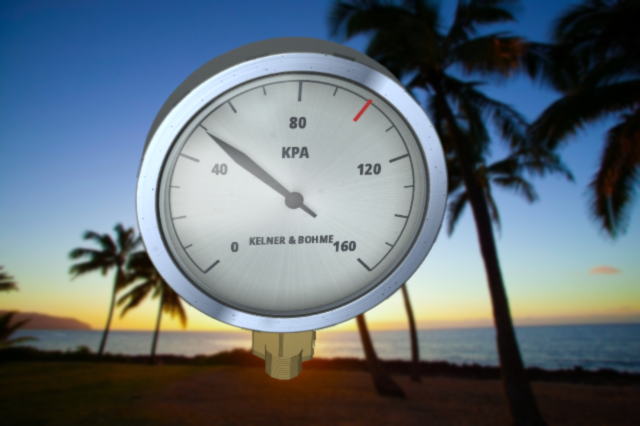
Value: 50 kPa
